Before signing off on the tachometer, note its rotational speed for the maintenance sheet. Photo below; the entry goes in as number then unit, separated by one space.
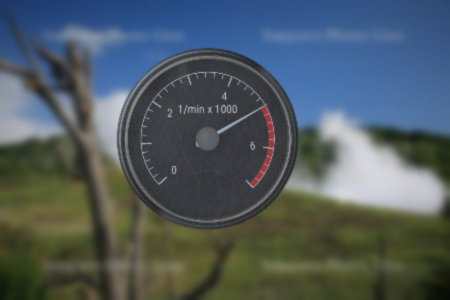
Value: 5000 rpm
